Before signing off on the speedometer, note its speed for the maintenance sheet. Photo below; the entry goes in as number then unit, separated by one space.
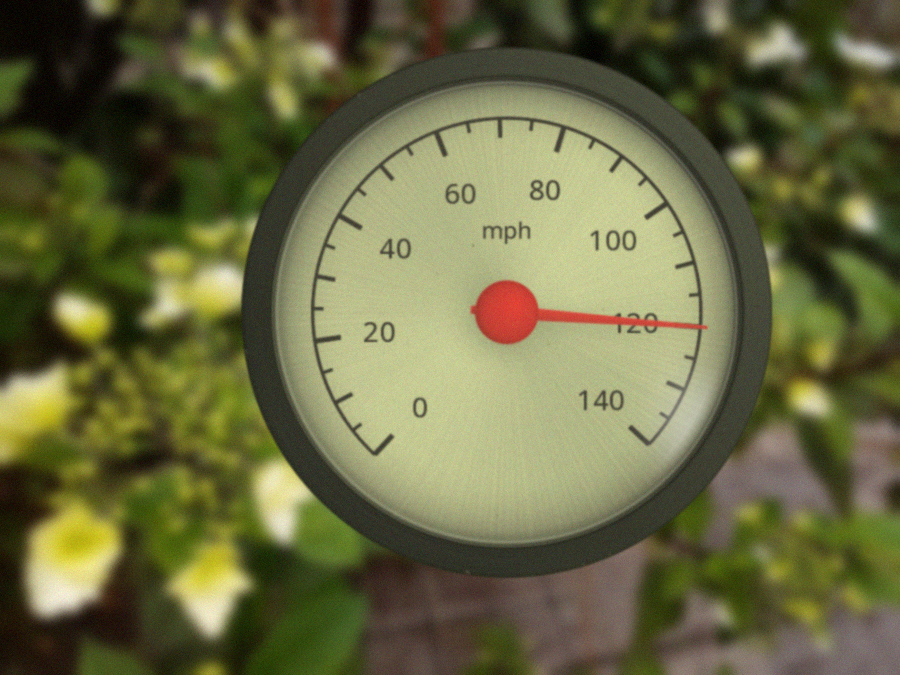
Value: 120 mph
